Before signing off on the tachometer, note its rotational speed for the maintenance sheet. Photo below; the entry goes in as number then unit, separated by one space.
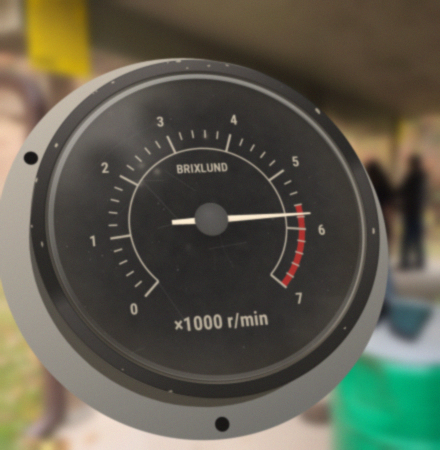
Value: 5800 rpm
